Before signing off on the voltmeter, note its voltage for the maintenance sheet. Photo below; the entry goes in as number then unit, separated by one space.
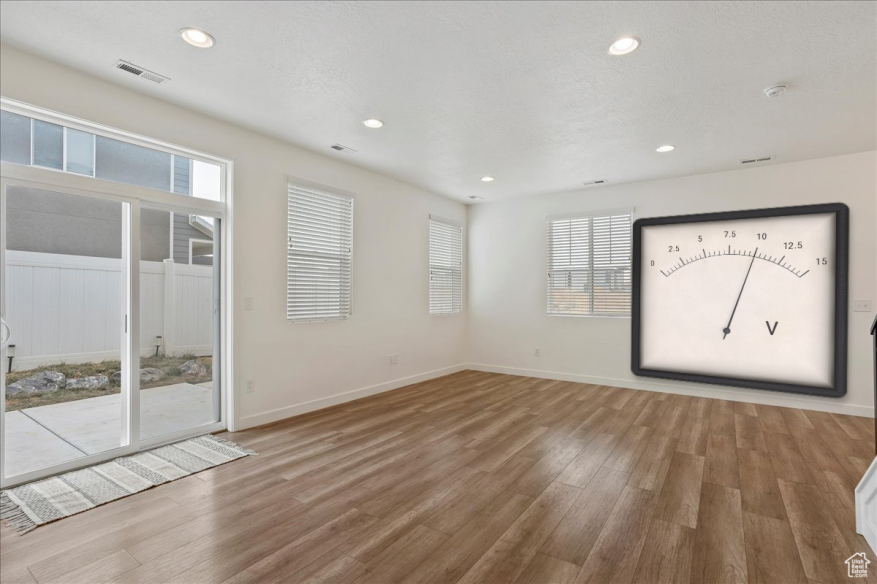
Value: 10 V
